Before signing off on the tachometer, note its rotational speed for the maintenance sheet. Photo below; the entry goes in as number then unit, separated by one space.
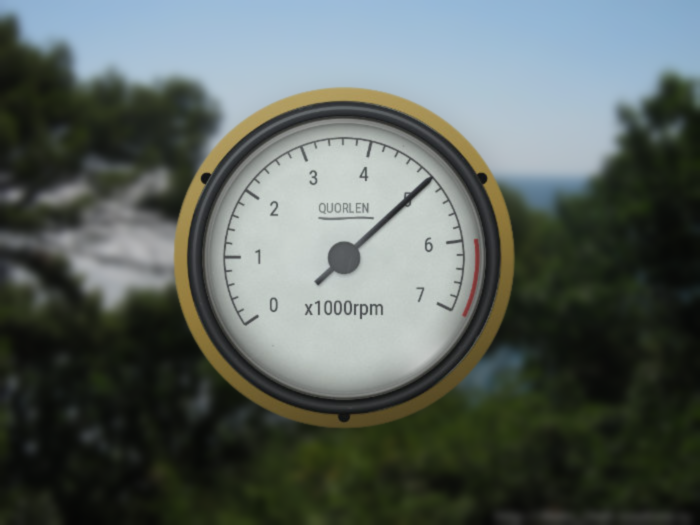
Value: 5000 rpm
